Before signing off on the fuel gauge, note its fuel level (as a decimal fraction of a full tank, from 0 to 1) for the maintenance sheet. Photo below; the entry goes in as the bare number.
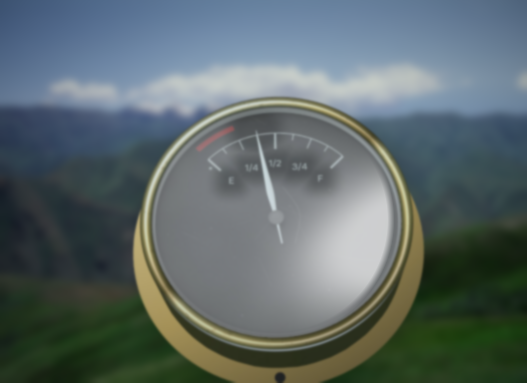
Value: 0.375
